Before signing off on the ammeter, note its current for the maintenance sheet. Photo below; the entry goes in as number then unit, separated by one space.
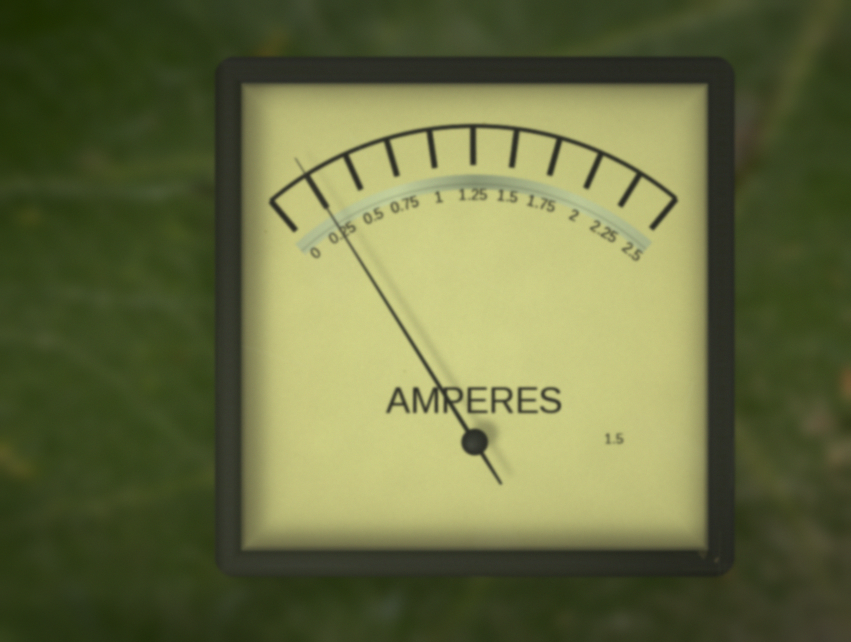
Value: 0.25 A
